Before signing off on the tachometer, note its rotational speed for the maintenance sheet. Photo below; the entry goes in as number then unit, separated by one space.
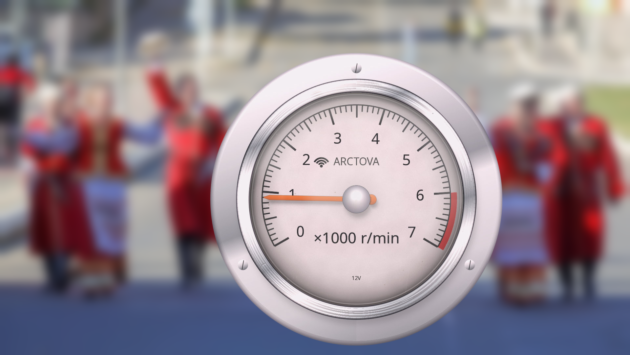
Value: 900 rpm
